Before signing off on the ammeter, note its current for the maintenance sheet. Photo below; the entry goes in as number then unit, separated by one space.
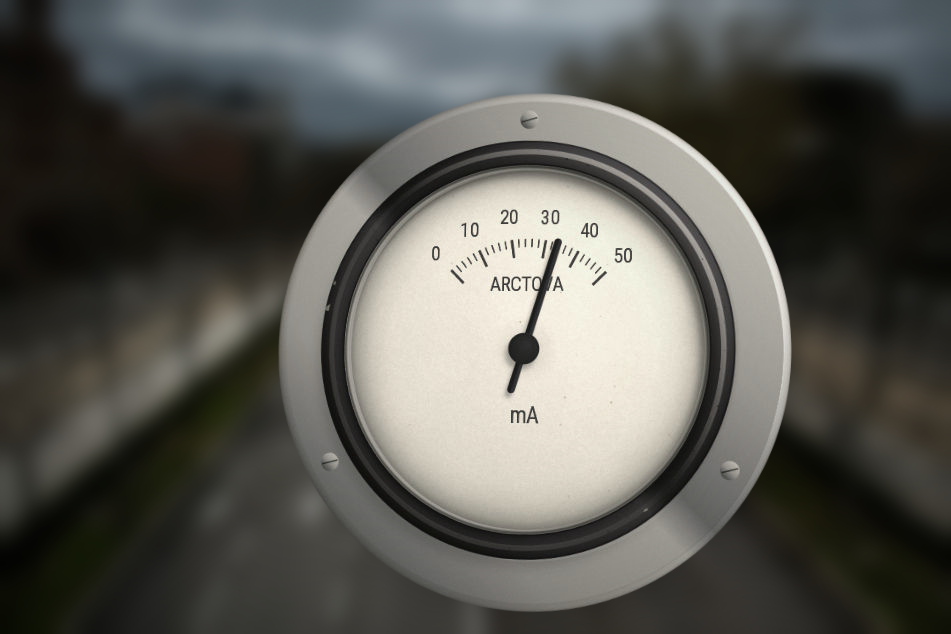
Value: 34 mA
